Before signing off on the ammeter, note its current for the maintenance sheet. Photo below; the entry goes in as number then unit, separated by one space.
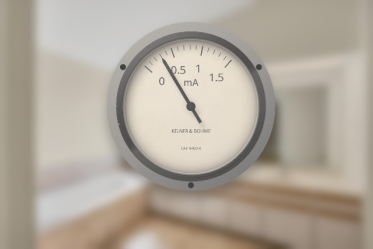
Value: 0.3 mA
